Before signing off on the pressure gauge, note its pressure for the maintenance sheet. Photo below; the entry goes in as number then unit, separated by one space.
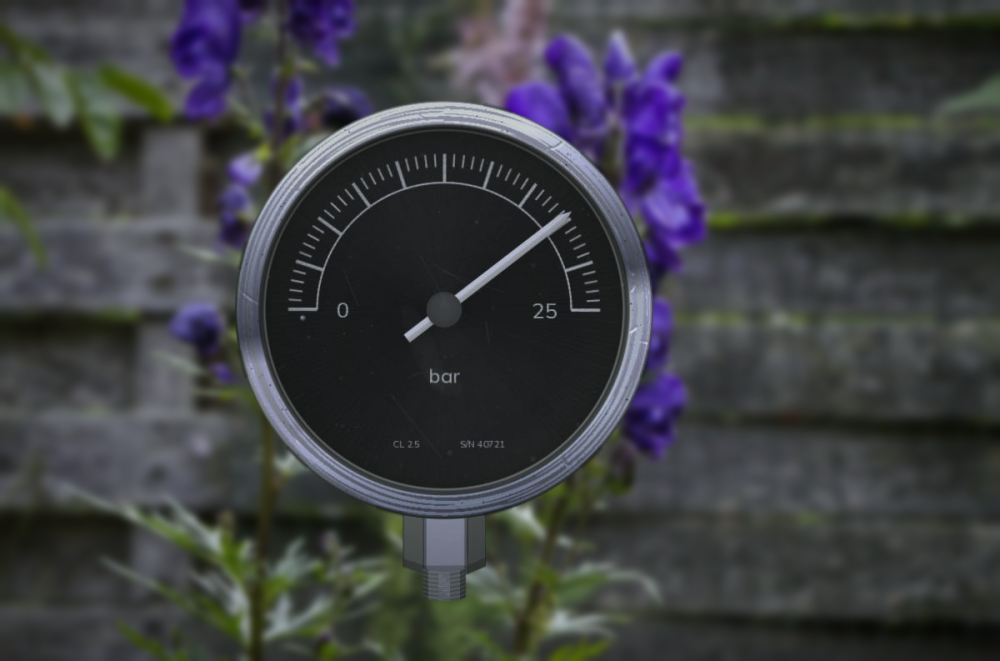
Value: 19.75 bar
